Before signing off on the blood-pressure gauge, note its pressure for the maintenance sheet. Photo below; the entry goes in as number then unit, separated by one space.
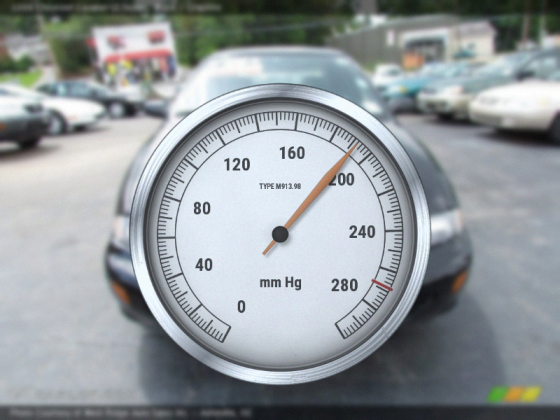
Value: 192 mmHg
